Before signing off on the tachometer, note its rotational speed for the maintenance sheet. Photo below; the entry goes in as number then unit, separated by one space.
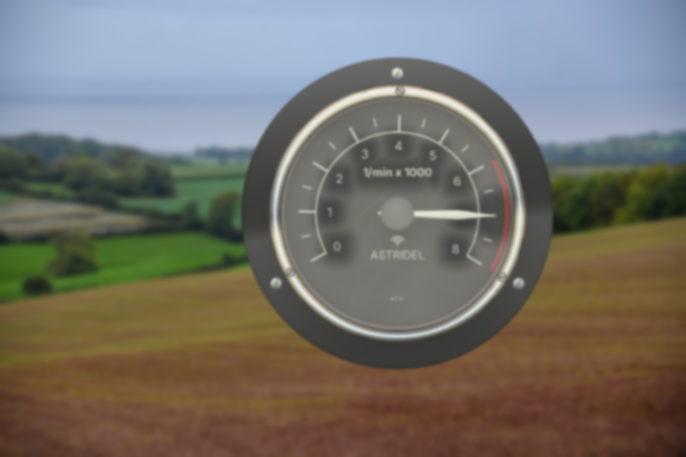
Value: 7000 rpm
